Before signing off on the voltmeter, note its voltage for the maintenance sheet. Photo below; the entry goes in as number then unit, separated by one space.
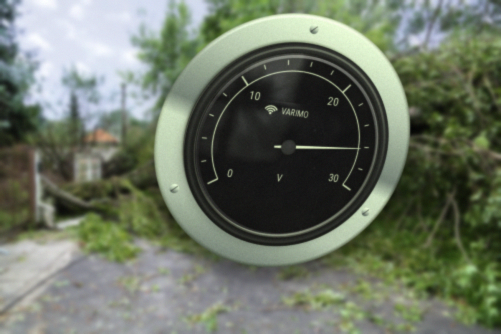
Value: 26 V
